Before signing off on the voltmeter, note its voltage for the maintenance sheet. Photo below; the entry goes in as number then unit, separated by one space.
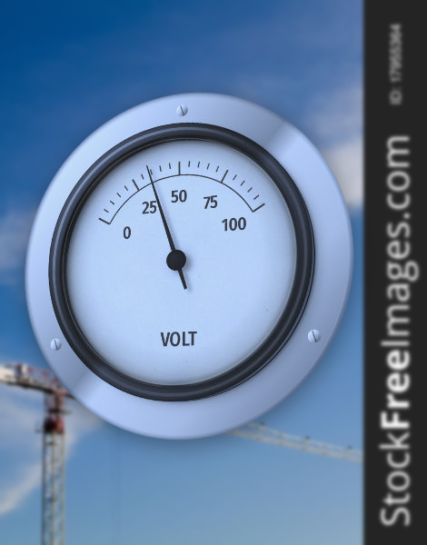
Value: 35 V
